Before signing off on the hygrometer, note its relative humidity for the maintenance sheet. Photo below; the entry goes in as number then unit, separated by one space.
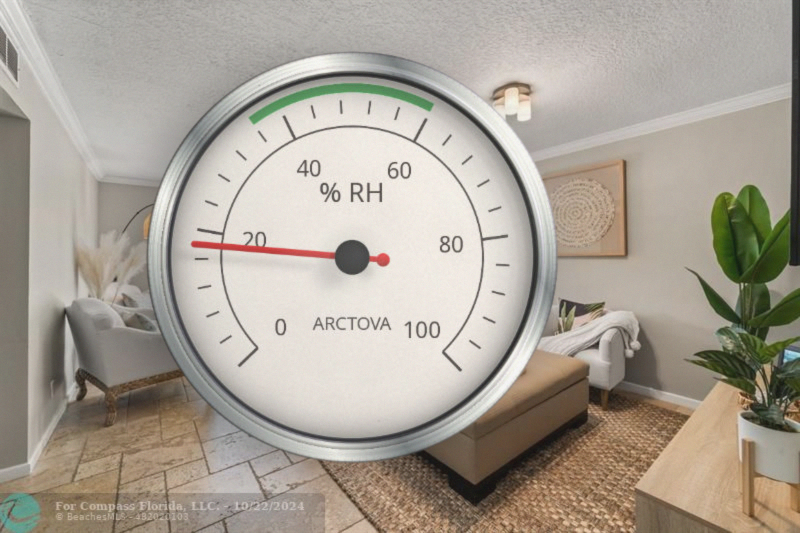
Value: 18 %
